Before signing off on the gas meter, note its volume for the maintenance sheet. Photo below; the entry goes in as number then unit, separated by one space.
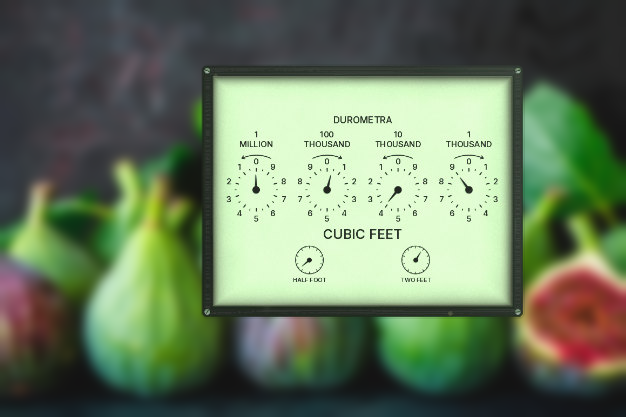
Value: 3900 ft³
